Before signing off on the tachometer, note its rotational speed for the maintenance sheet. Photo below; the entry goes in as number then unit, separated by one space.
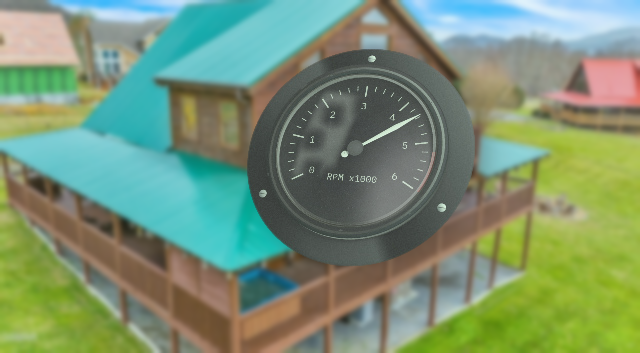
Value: 4400 rpm
